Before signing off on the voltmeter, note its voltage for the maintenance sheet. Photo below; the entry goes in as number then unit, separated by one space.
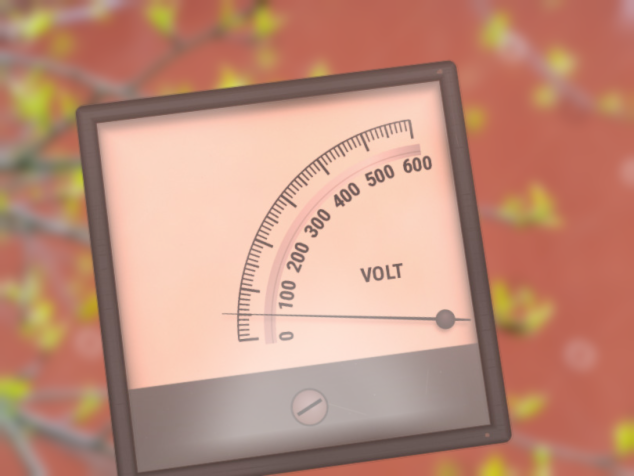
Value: 50 V
